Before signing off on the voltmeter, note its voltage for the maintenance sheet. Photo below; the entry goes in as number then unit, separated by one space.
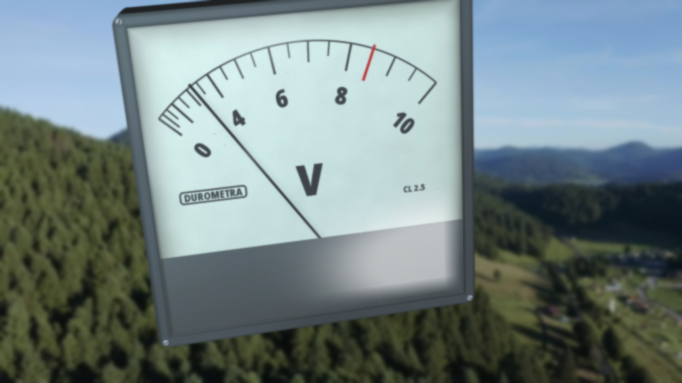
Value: 3.25 V
